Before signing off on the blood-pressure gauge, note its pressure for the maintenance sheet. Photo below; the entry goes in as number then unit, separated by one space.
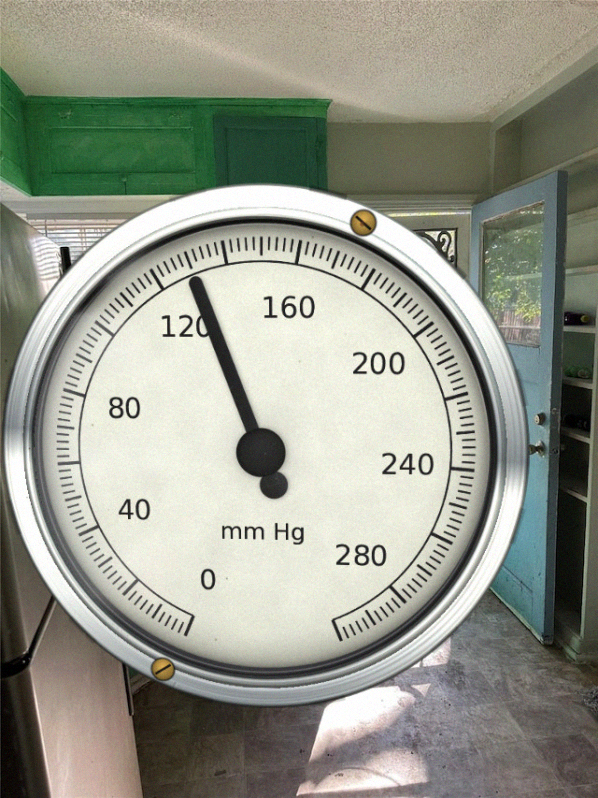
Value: 130 mmHg
